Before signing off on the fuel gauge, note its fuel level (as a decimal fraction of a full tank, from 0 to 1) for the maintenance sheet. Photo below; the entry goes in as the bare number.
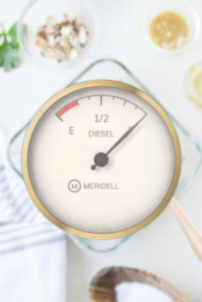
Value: 1
